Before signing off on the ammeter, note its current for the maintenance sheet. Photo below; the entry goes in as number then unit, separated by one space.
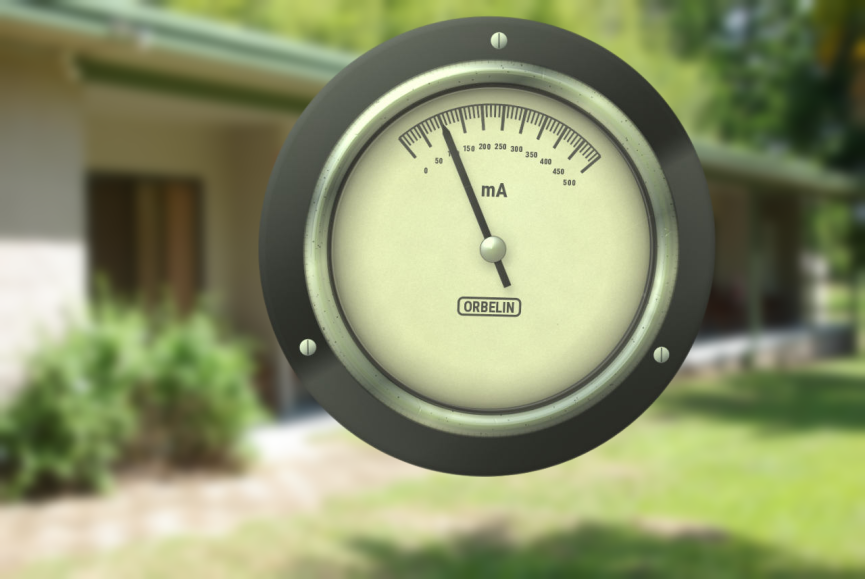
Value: 100 mA
